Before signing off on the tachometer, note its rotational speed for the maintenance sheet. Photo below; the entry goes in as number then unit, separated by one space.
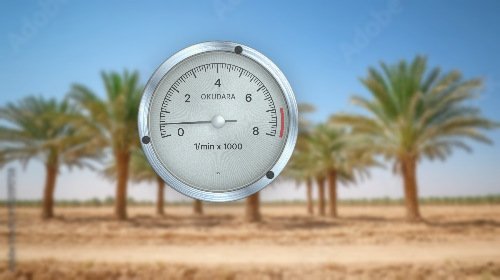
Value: 500 rpm
